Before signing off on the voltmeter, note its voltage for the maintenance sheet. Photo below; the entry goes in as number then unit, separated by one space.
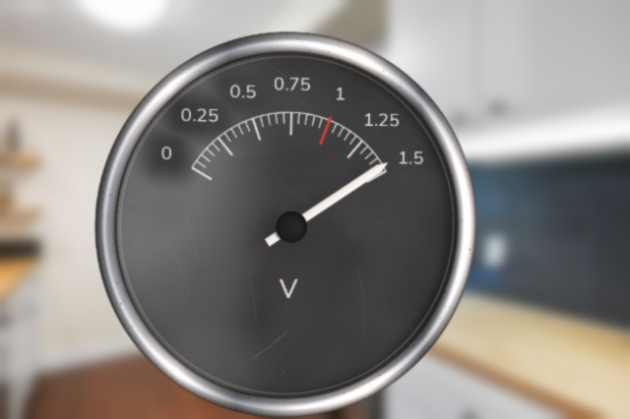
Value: 1.45 V
